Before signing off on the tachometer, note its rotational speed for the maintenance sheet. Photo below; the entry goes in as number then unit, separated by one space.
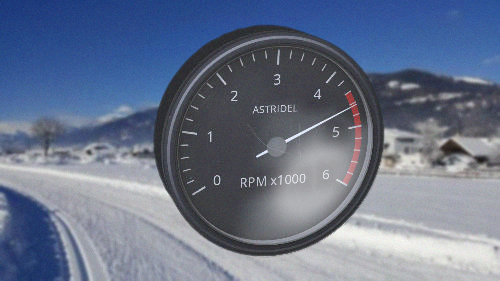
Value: 4600 rpm
